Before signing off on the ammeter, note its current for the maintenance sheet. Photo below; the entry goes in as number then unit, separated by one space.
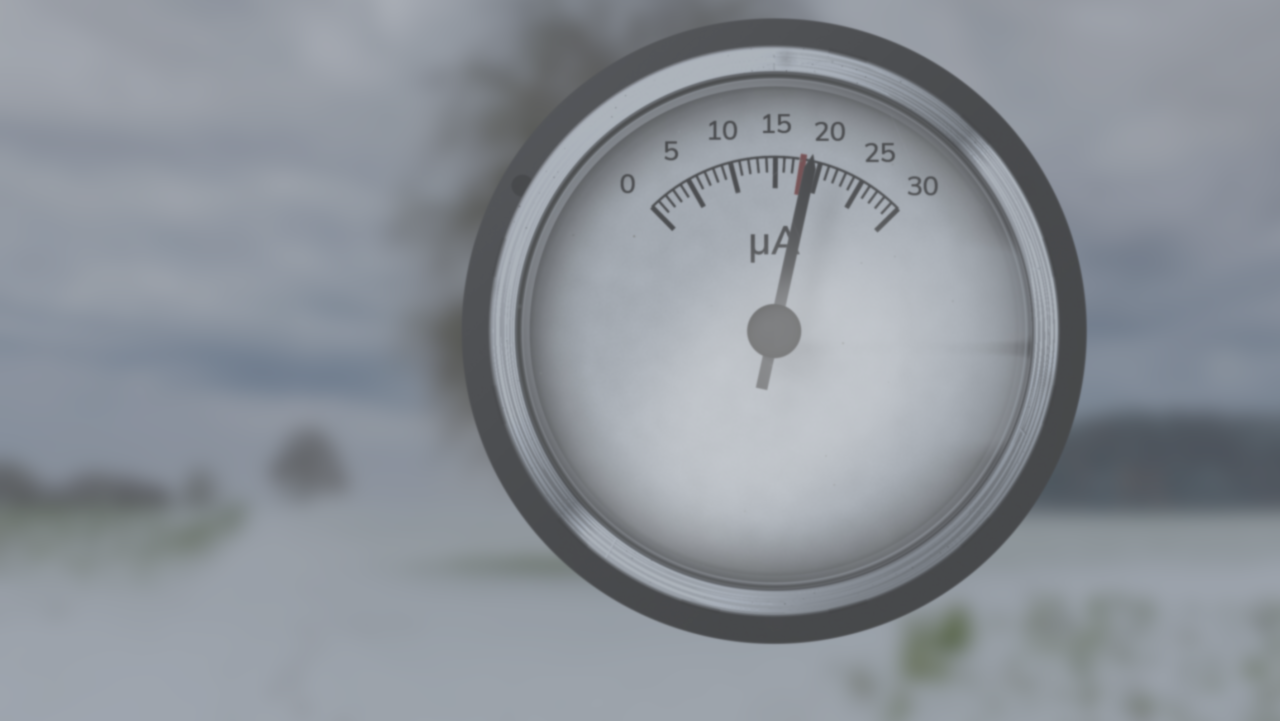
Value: 19 µA
